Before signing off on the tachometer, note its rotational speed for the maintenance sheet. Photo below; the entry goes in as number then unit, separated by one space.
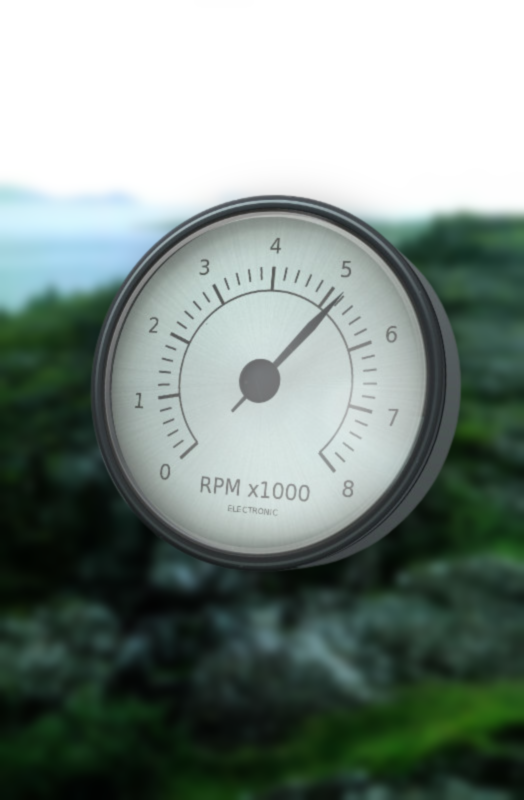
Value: 5200 rpm
